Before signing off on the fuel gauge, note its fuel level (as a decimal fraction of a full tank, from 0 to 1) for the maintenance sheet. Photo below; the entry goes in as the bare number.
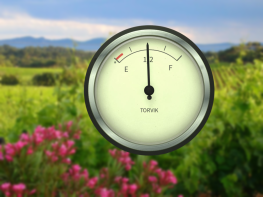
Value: 0.5
